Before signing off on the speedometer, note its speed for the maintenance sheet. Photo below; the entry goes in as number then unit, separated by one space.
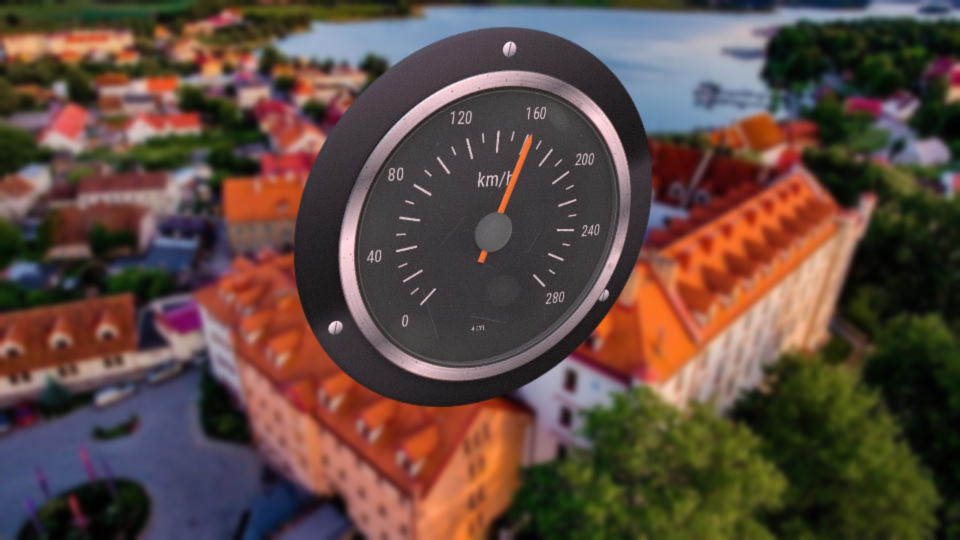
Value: 160 km/h
